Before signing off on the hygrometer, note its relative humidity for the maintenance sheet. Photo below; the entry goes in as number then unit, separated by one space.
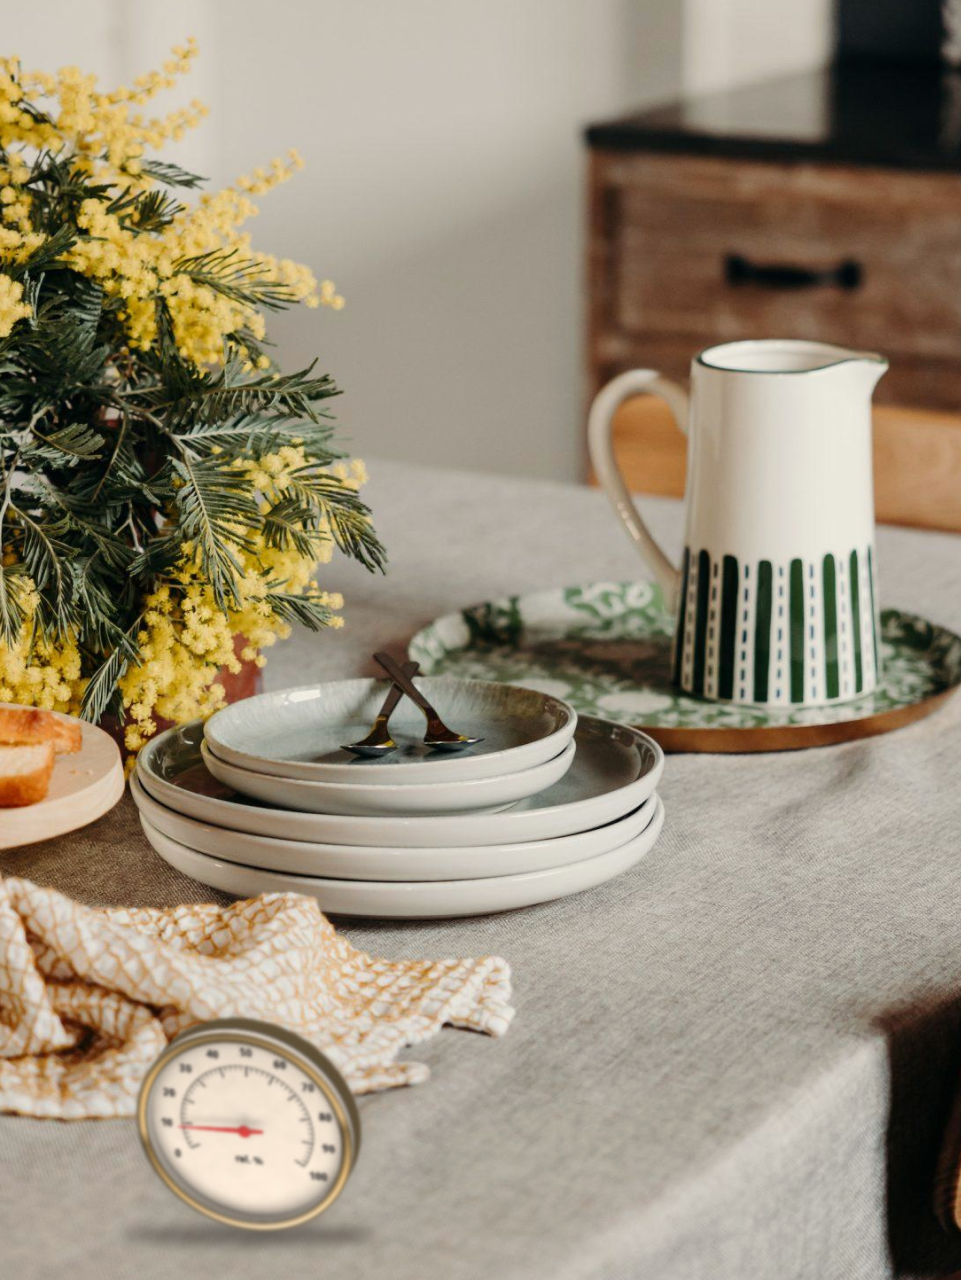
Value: 10 %
